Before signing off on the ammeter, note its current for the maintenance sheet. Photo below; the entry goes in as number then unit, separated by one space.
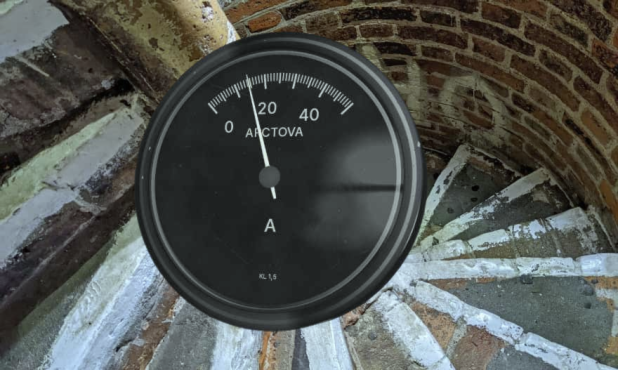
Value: 15 A
